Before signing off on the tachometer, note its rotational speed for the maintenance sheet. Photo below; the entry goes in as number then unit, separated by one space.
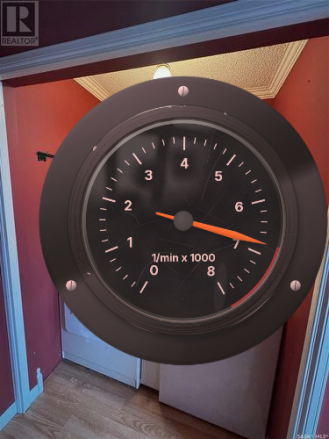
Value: 6800 rpm
